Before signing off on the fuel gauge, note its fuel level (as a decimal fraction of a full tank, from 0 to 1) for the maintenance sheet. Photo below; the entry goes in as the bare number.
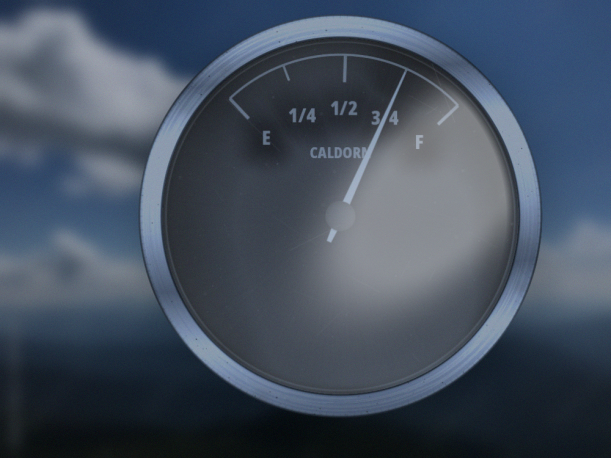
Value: 0.75
